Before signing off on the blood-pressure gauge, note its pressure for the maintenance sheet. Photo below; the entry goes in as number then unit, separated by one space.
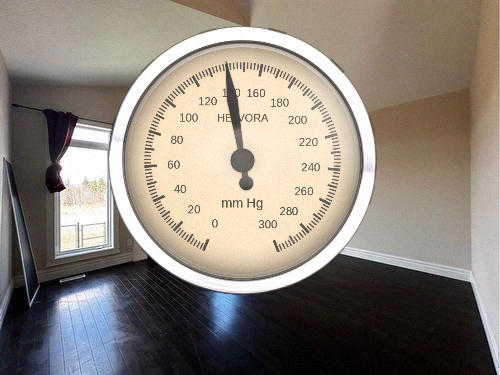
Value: 140 mmHg
